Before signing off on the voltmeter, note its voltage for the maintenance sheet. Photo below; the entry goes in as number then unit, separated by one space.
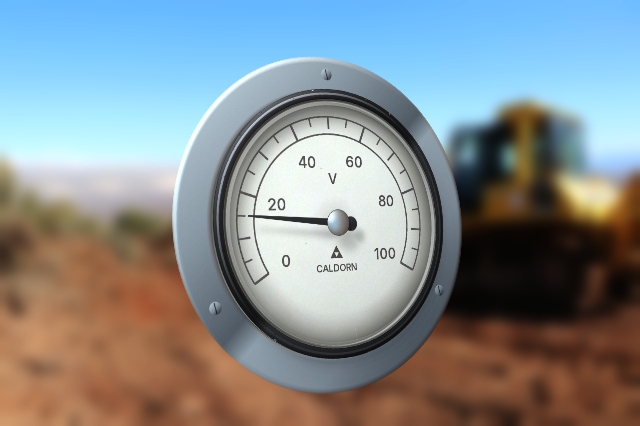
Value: 15 V
